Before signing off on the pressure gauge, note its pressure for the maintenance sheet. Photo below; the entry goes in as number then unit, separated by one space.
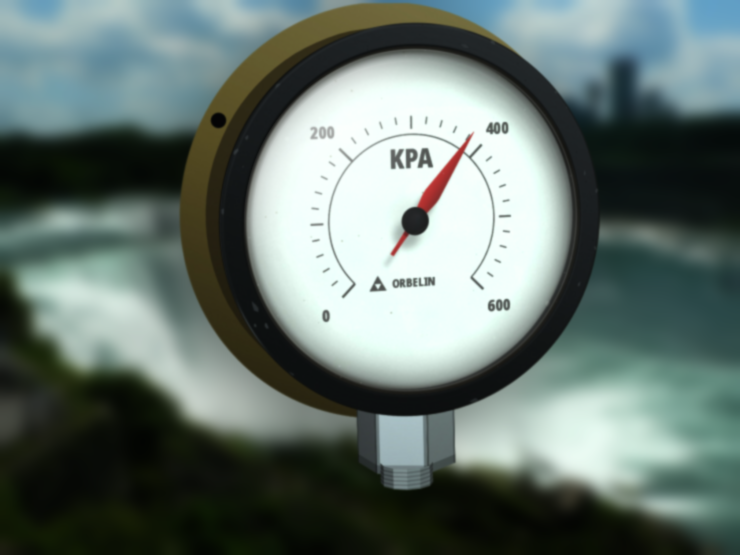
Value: 380 kPa
